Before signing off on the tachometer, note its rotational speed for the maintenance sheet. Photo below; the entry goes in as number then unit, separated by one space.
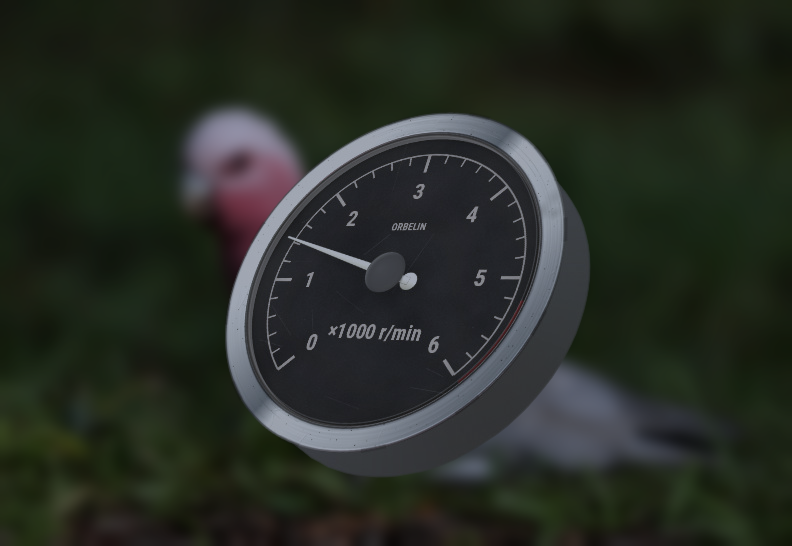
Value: 1400 rpm
